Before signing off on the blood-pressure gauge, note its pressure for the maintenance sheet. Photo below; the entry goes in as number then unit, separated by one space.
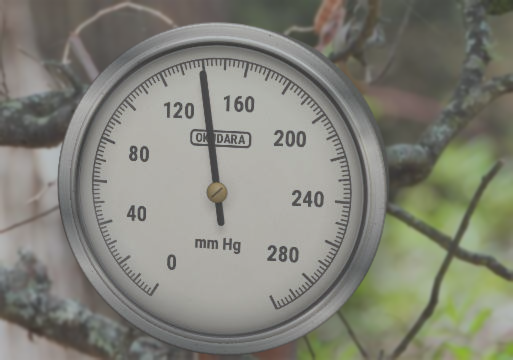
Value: 140 mmHg
